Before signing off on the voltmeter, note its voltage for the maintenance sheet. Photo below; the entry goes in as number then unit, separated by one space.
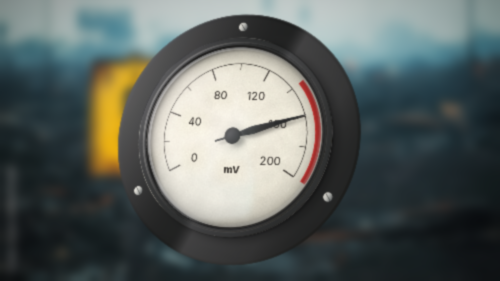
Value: 160 mV
